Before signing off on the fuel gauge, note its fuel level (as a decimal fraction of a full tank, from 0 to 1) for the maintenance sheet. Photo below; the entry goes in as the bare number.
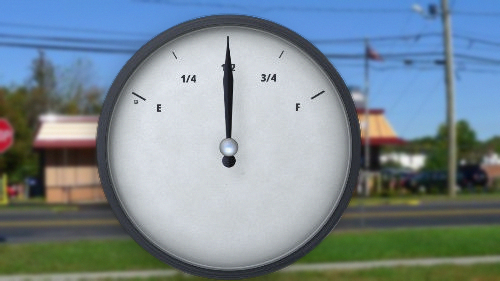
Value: 0.5
